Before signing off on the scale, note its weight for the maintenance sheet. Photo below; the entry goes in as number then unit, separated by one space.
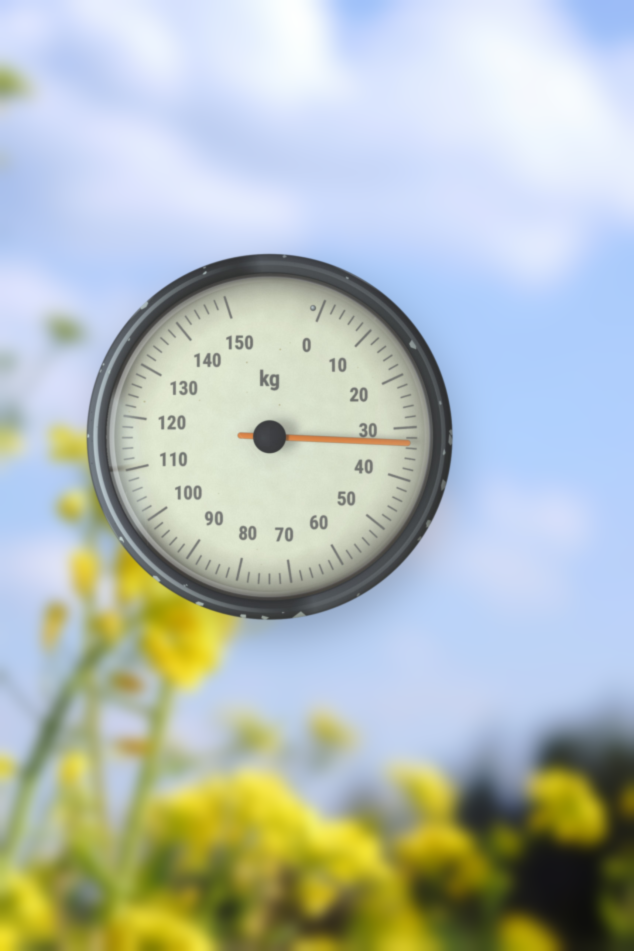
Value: 33 kg
